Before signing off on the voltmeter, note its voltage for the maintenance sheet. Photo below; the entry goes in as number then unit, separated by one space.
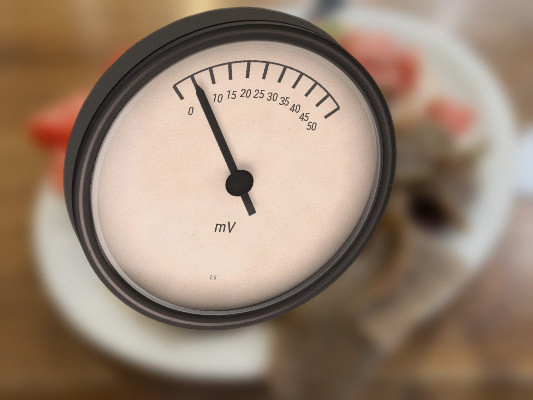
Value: 5 mV
